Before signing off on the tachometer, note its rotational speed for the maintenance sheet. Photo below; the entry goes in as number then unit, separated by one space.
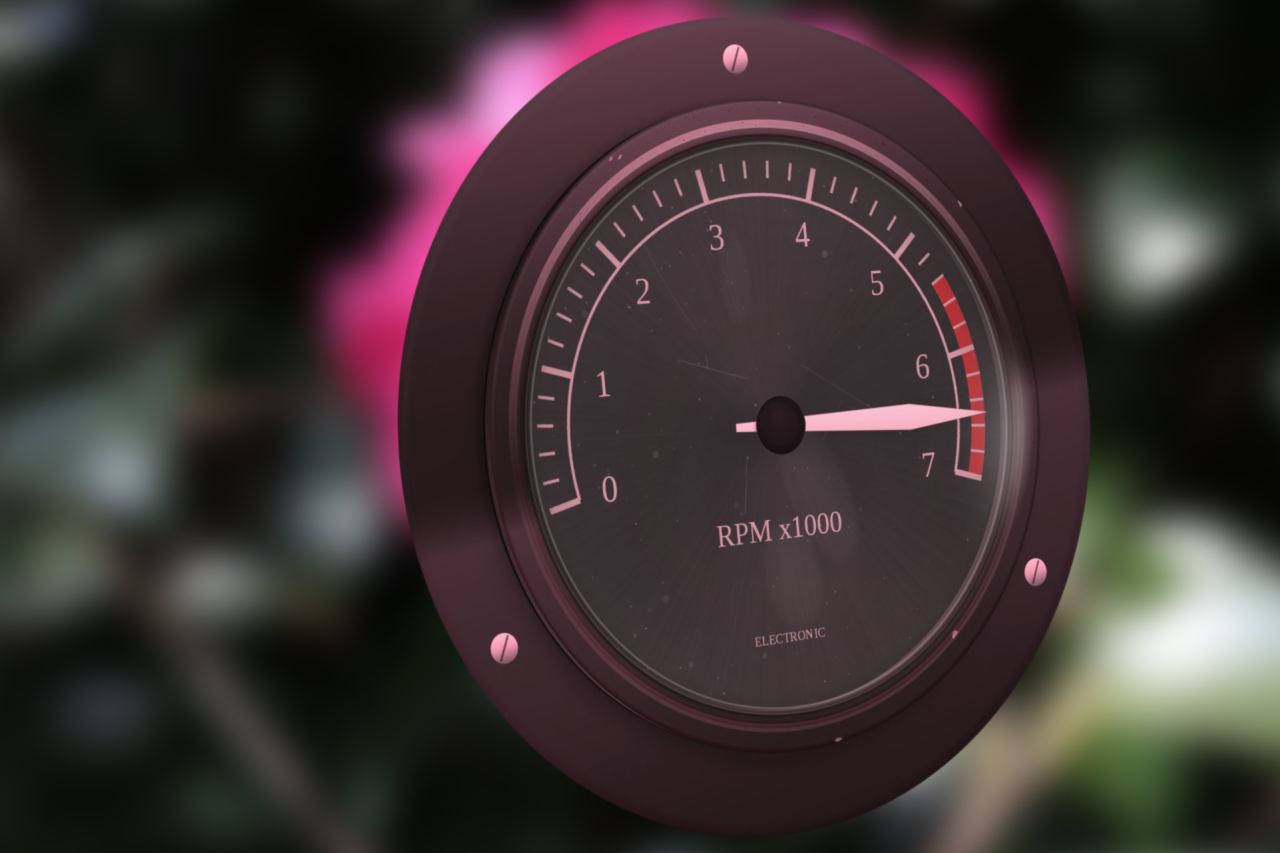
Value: 6500 rpm
